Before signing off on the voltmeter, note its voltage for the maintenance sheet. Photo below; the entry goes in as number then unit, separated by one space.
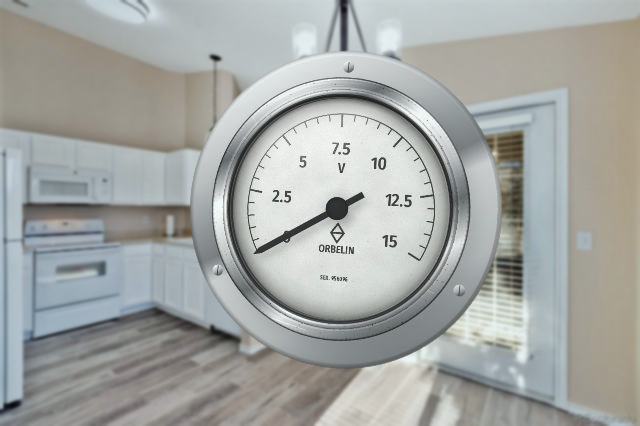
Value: 0 V
